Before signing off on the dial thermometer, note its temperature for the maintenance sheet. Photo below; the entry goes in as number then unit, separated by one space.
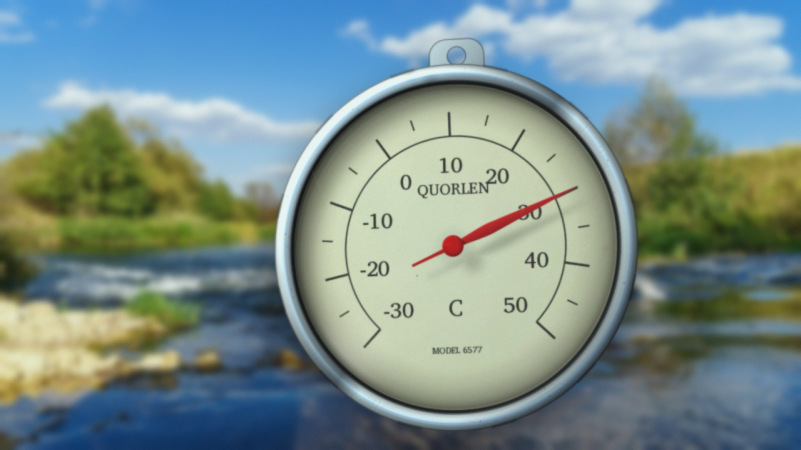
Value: 30 °C
